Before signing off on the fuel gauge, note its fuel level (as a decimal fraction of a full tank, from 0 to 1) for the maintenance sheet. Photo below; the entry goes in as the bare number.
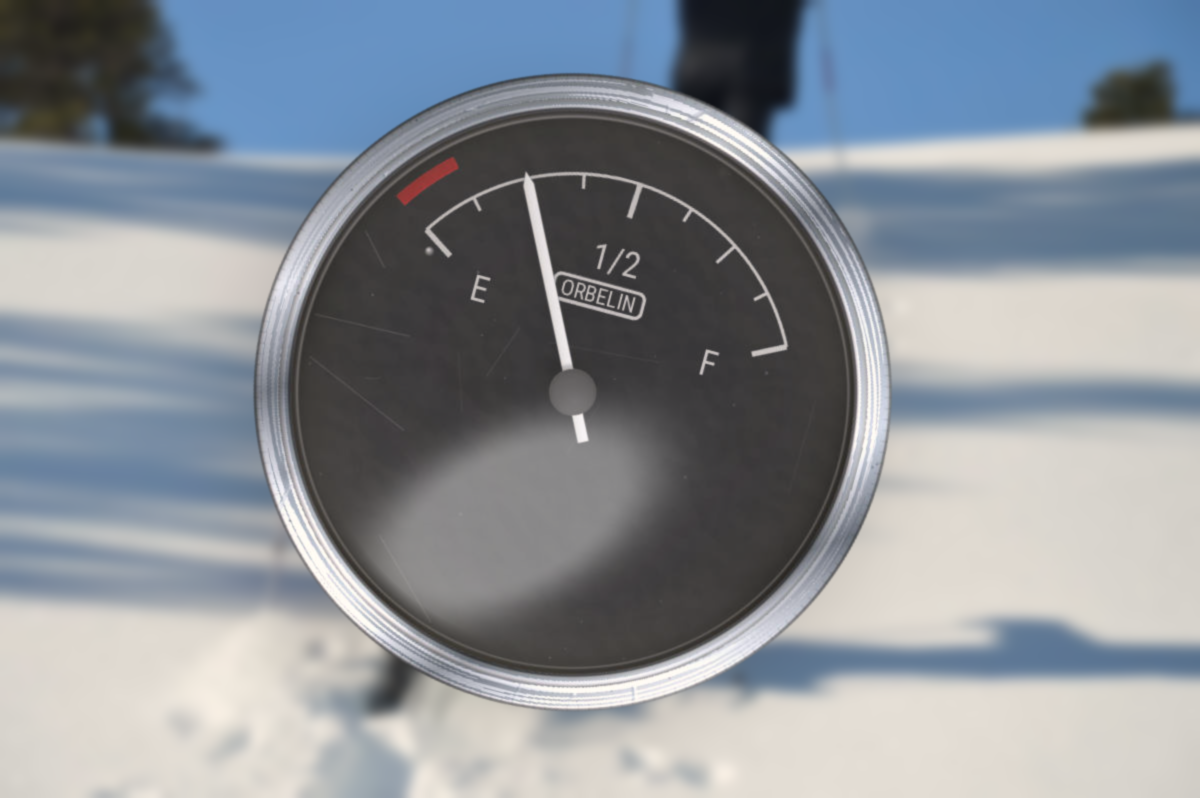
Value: 0.25
